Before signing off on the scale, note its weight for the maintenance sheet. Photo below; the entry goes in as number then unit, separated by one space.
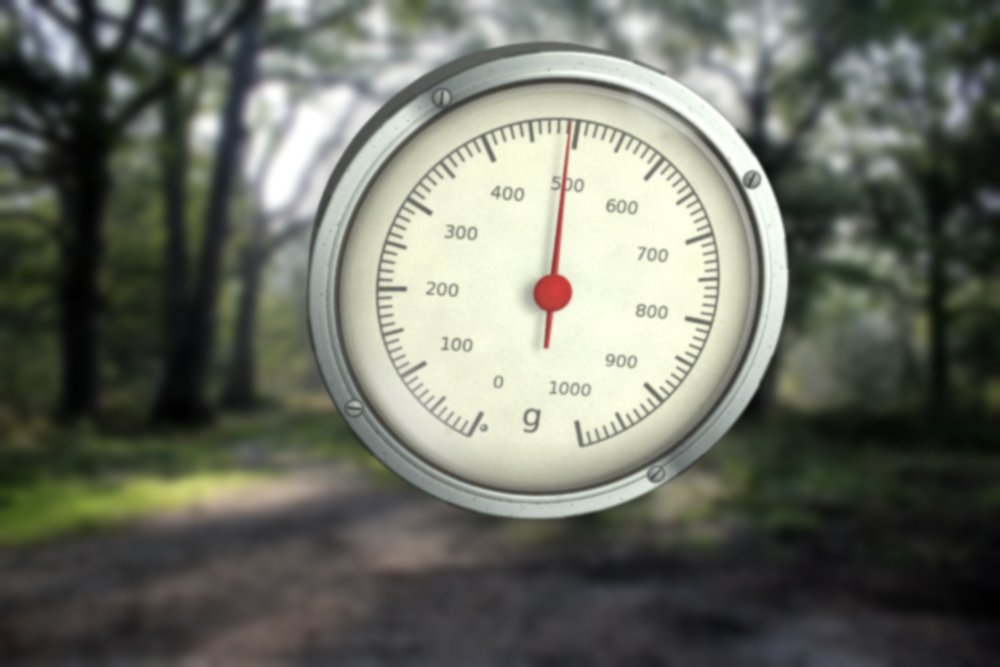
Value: 490 g
